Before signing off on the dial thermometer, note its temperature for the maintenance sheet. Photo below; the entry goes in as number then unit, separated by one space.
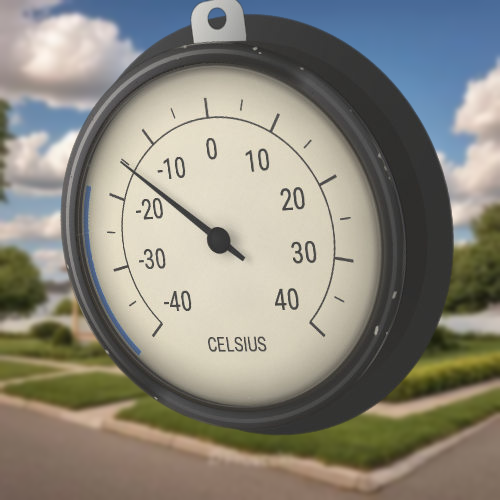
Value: -15 °C
